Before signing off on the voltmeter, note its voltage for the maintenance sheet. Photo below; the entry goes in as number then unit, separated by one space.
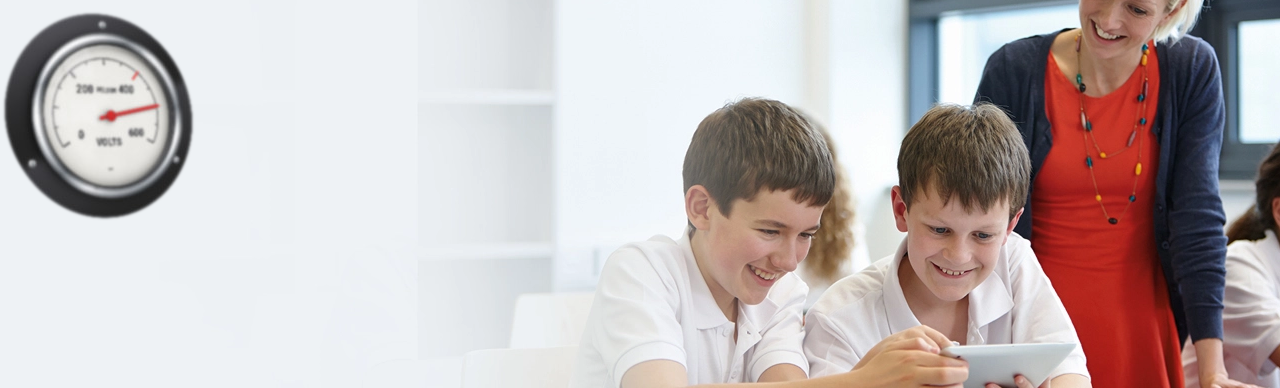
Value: 500 V
